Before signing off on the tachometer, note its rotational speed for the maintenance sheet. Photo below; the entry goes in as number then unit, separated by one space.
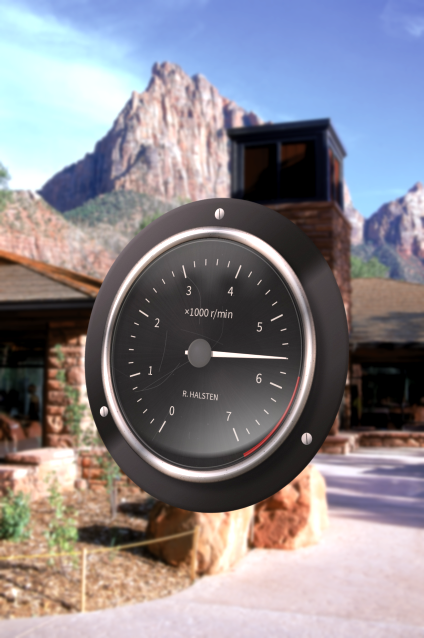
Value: 5600 rpm
